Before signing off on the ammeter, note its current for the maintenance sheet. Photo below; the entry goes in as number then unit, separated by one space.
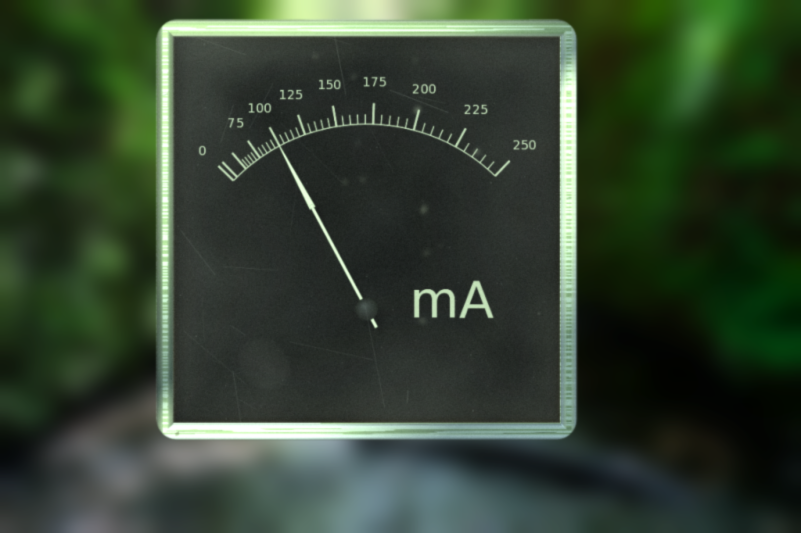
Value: 100 mA
